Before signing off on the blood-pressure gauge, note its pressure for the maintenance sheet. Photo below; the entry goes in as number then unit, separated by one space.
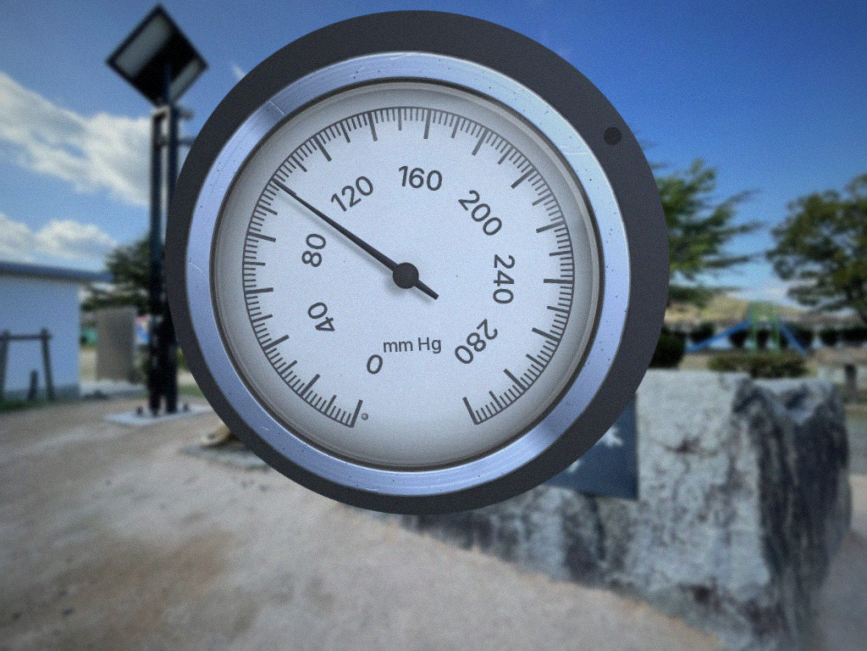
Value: 100 mmHg
